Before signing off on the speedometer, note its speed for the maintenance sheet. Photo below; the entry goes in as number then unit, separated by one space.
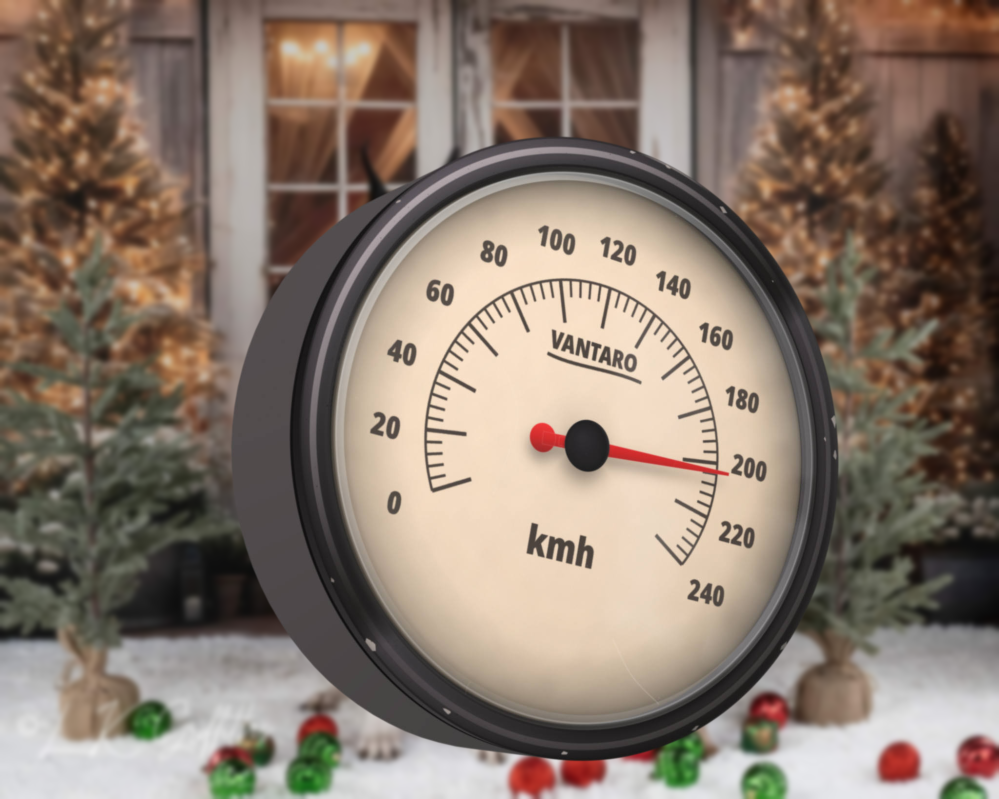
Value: 204 km/h
